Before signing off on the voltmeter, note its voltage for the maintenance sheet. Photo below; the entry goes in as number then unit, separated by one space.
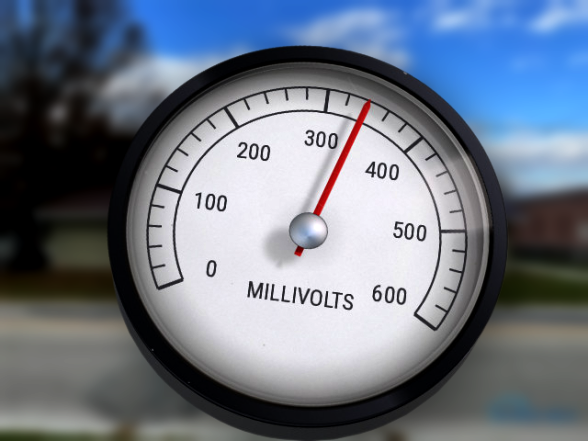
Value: 340 mV
